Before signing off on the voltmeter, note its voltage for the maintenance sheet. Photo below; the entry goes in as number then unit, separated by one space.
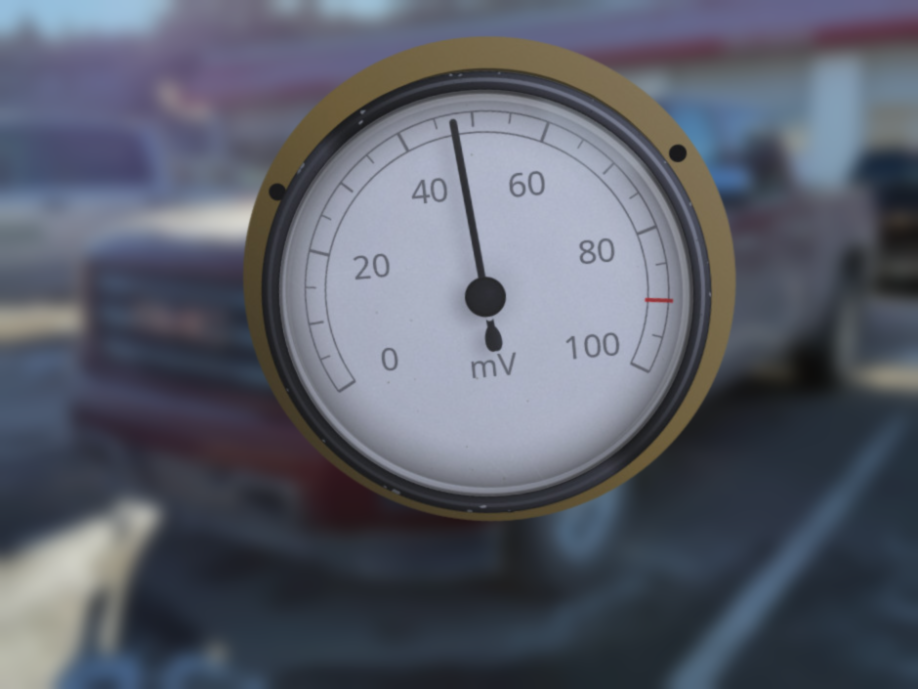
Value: 47.5 mV
